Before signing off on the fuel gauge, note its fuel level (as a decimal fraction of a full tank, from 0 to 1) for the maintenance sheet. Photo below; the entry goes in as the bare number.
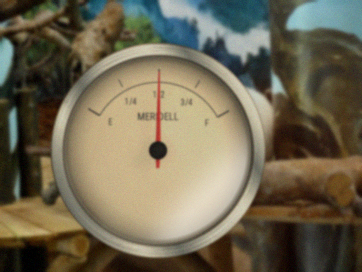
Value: 0.5
